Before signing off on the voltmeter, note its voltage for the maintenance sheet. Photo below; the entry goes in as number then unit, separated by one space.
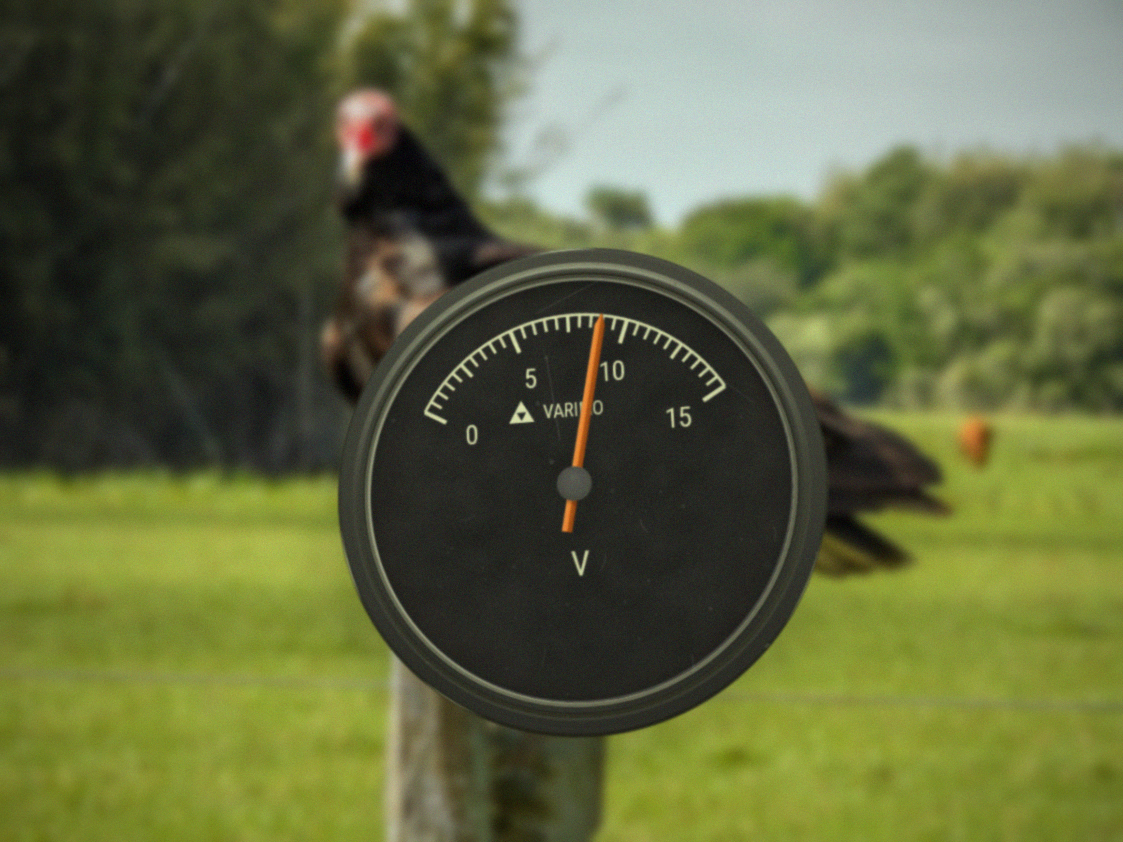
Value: 9 V
